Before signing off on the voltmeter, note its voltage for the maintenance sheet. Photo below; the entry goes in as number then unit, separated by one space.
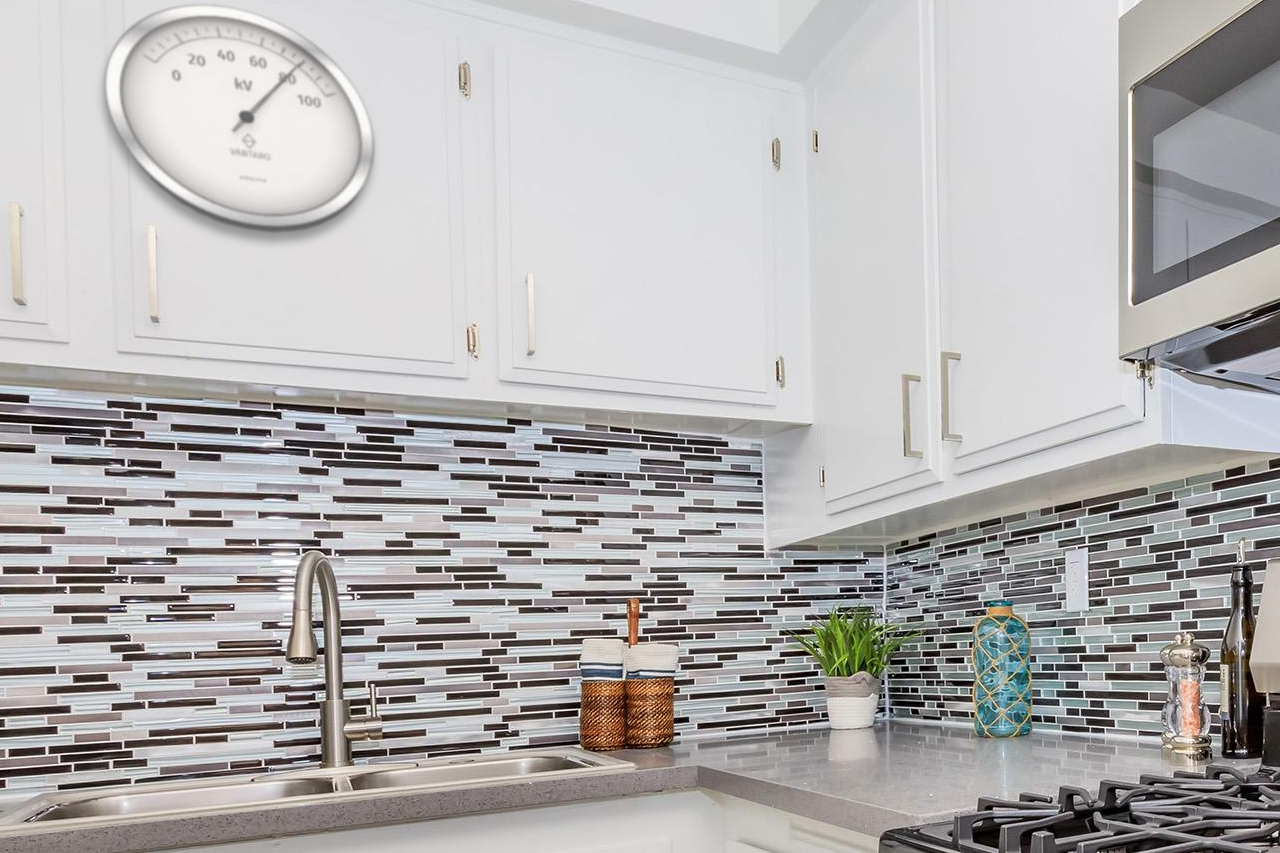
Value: 80 kV
